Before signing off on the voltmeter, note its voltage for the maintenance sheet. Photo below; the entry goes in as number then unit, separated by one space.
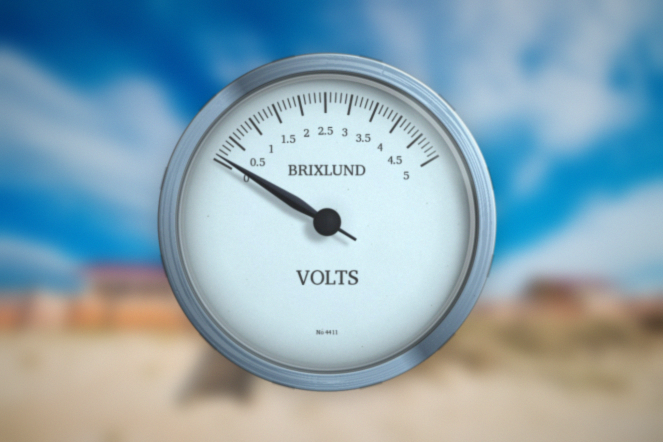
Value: 0.1 V
